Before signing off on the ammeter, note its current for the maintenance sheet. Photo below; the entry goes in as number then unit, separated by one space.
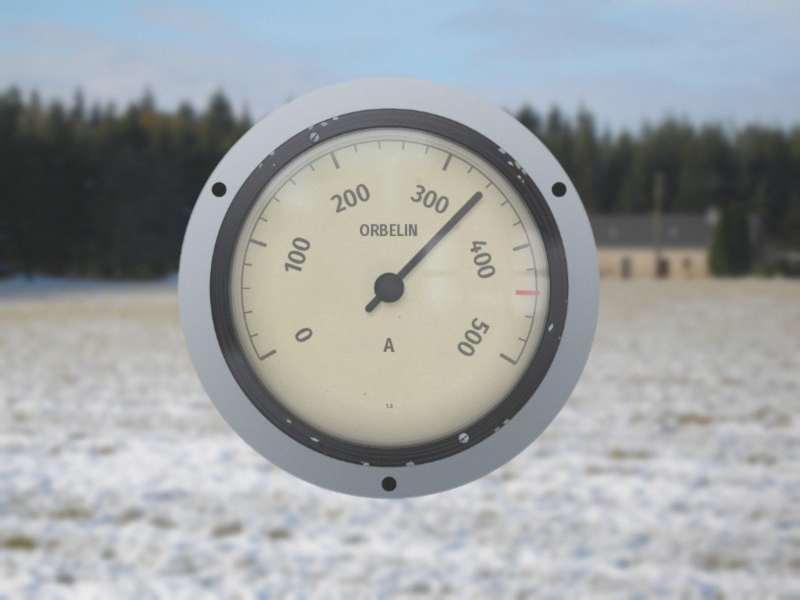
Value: 340 A
